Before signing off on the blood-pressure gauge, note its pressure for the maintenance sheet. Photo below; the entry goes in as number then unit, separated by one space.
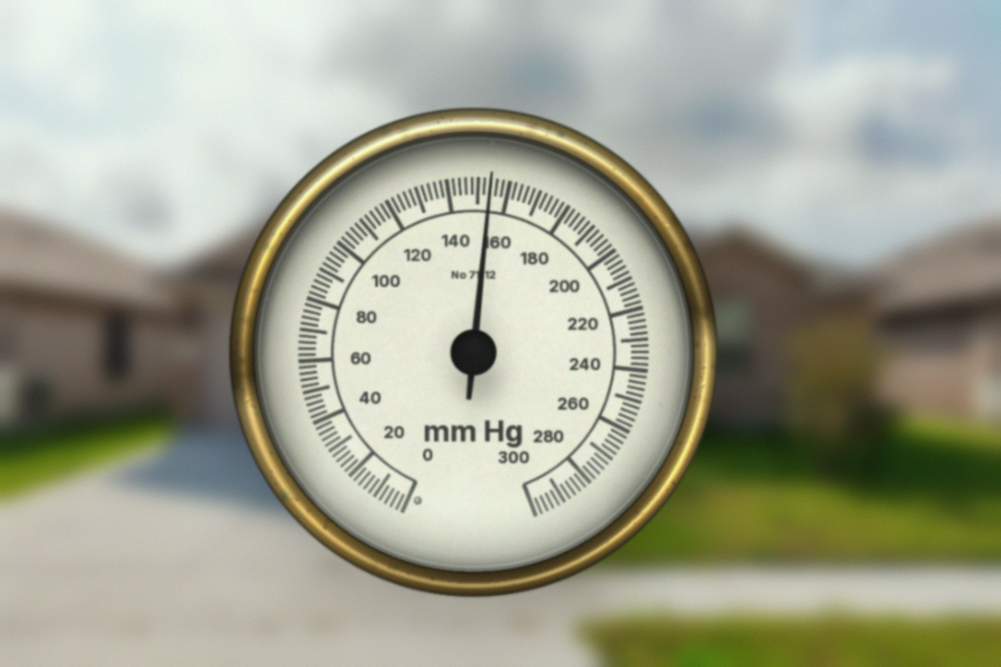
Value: 154 mmHg
